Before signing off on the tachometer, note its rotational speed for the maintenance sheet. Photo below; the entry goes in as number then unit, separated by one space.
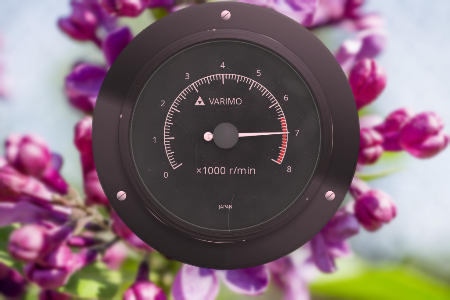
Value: 7000 rpm
